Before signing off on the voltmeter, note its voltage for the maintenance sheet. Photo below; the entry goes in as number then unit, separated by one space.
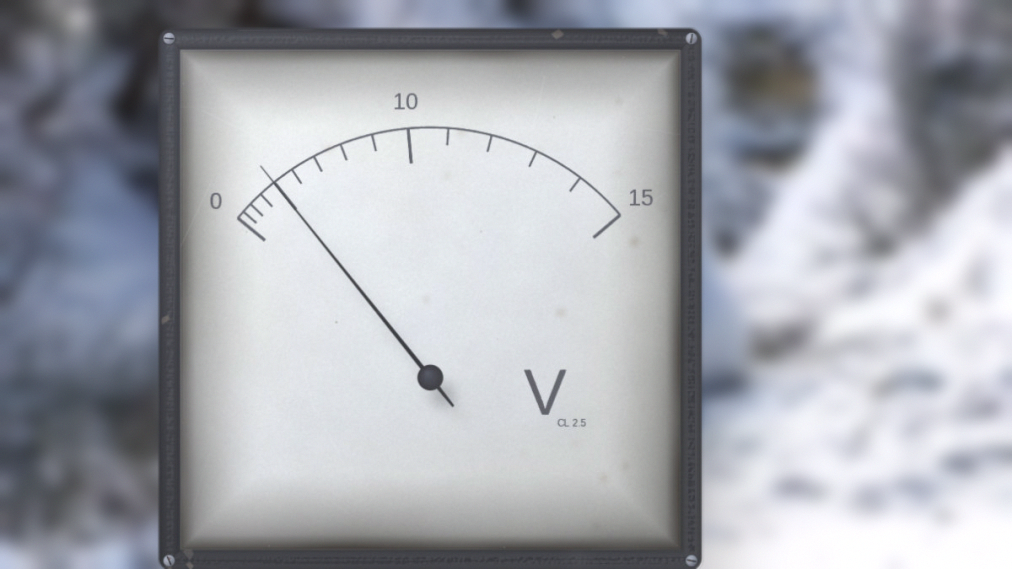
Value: 5 V
